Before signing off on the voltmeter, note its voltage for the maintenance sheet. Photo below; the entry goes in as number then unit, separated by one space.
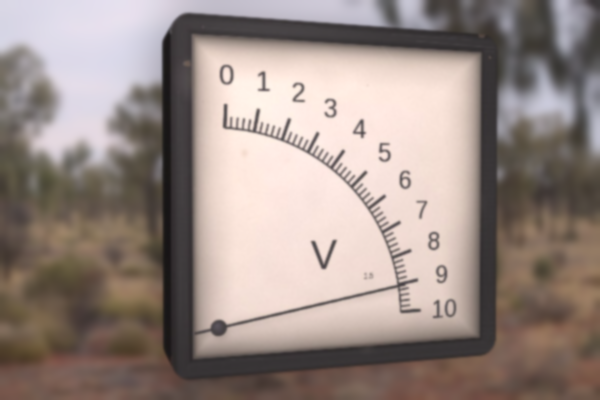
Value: 9 V
